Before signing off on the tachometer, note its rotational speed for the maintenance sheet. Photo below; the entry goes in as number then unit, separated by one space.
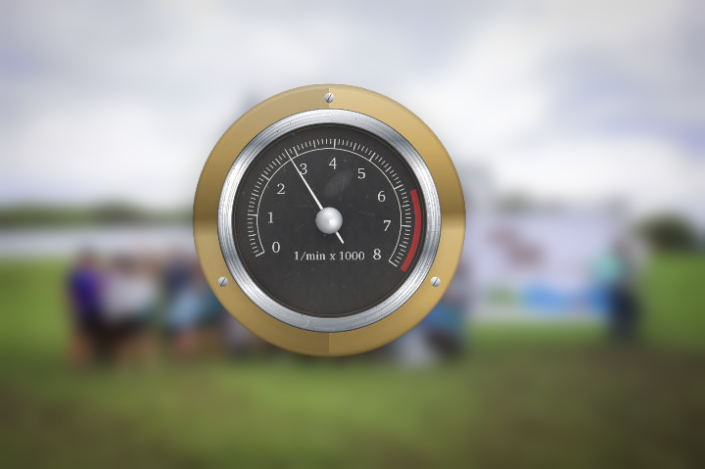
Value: 2800 rpm
